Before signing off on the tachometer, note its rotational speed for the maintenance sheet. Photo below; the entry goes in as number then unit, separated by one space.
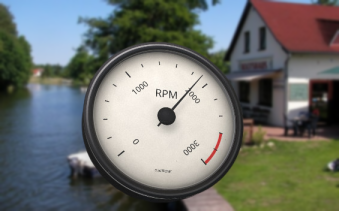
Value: 1900 rpm
